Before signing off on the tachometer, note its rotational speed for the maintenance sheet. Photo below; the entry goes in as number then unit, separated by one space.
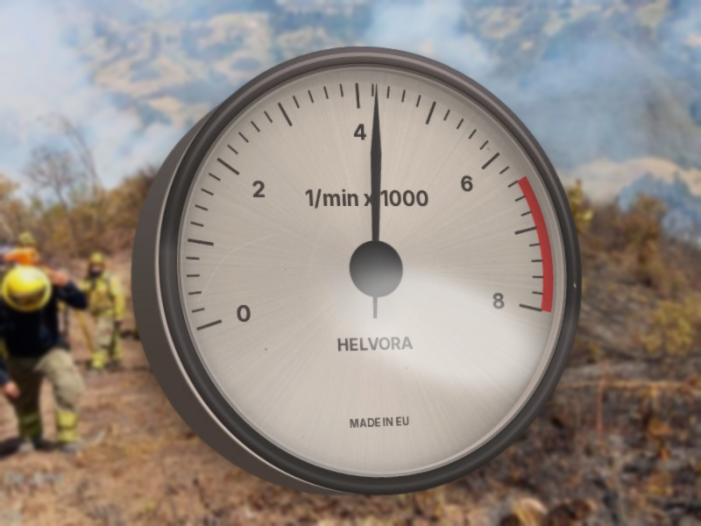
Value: 4200 rpm
